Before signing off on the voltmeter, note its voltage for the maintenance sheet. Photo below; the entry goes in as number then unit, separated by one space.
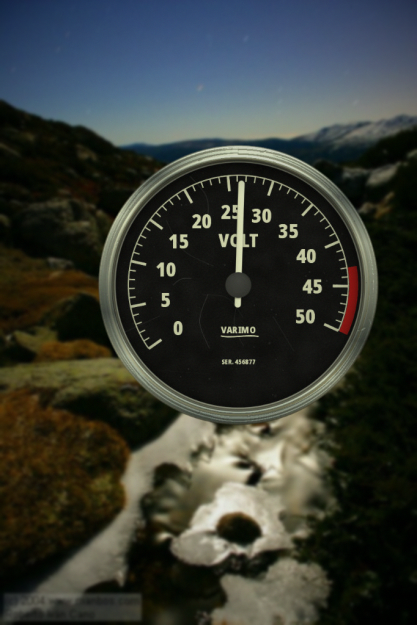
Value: 26.5 V
